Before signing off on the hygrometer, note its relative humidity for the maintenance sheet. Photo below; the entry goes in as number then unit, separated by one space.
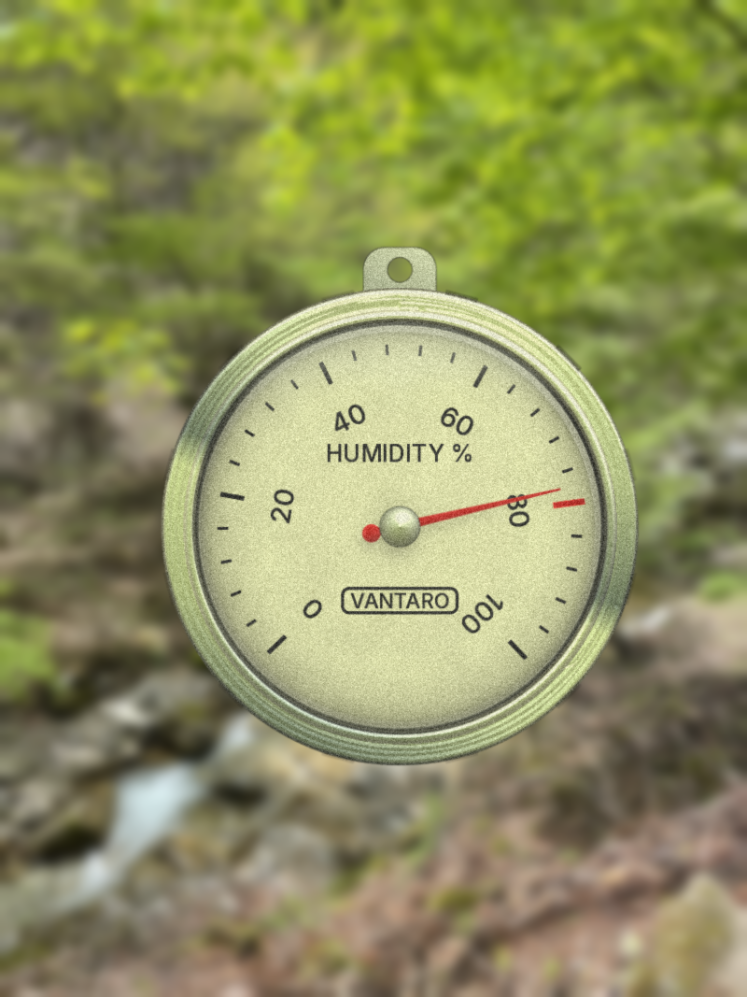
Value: 78 %
